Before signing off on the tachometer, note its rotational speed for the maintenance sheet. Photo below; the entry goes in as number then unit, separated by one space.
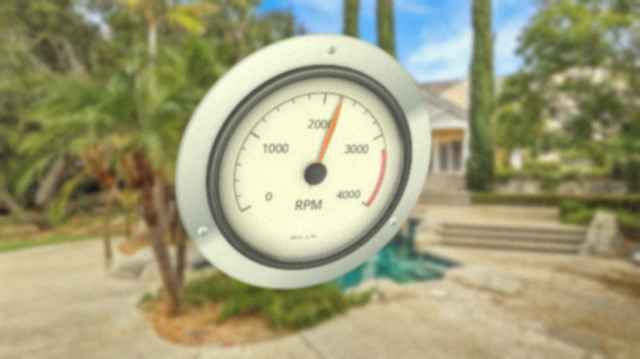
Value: 2200 rpm
